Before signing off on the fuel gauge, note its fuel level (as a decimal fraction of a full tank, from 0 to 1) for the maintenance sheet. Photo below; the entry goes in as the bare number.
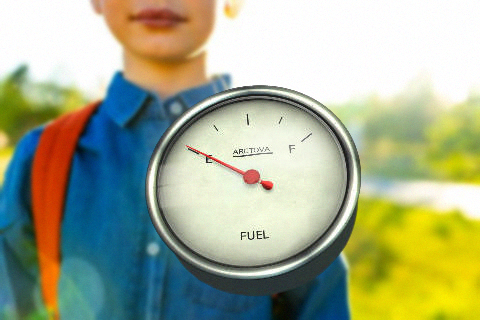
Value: 0
